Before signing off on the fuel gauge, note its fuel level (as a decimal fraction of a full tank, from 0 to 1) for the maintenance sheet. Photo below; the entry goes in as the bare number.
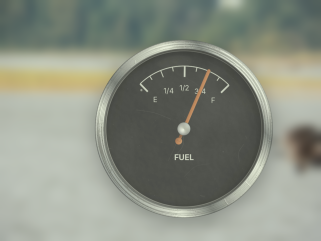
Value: 0.75
